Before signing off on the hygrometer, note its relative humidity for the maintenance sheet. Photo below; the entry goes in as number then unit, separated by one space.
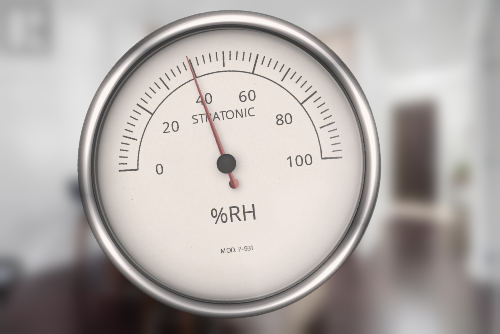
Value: 40 %
